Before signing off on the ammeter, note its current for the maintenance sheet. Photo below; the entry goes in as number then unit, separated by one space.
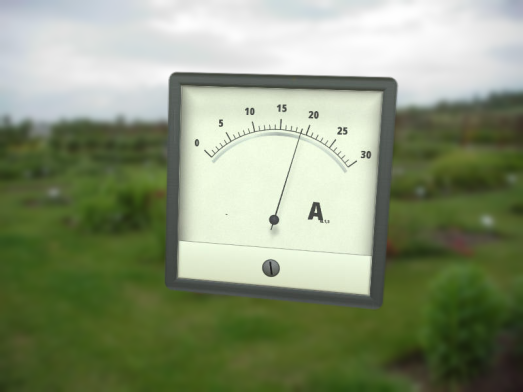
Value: 19 A
